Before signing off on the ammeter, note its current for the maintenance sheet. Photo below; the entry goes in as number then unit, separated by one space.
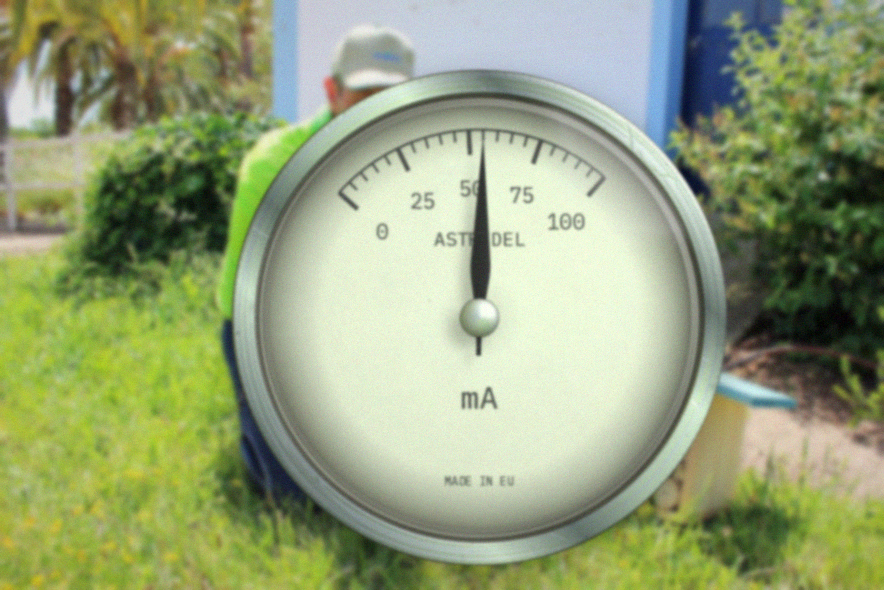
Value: 55 mA
